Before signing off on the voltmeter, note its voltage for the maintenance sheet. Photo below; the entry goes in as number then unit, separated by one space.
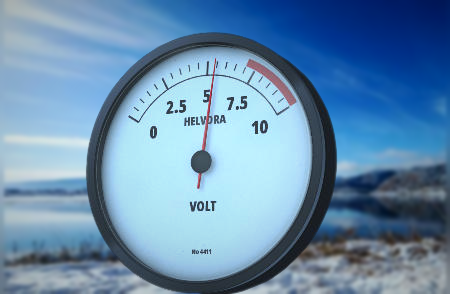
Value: 5.5 V
